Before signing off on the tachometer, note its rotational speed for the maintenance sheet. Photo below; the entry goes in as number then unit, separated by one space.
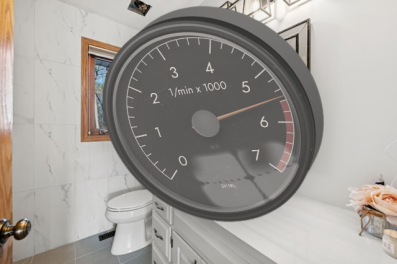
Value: 5500 rpm
